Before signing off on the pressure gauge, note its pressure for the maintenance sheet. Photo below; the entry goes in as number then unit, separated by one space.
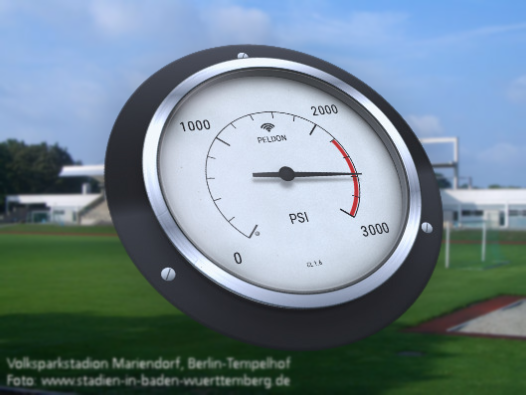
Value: 2600 psi
